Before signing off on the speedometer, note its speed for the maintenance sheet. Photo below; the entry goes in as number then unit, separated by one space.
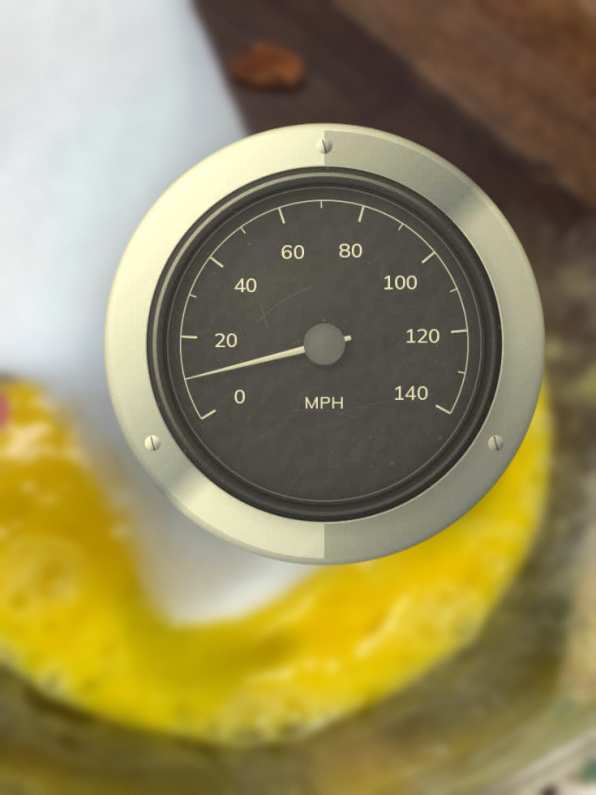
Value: 10 mph
